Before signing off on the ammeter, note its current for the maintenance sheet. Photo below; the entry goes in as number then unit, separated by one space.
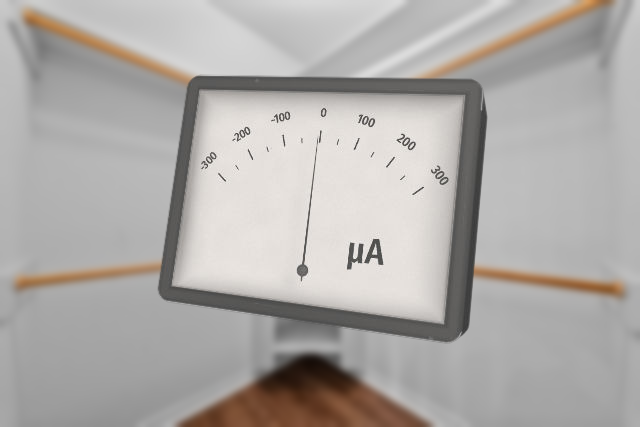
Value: 0 µA
